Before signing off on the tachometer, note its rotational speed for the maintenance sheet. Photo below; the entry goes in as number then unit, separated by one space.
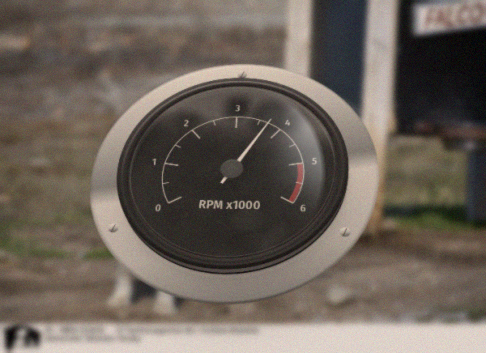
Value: 3750 rpm
